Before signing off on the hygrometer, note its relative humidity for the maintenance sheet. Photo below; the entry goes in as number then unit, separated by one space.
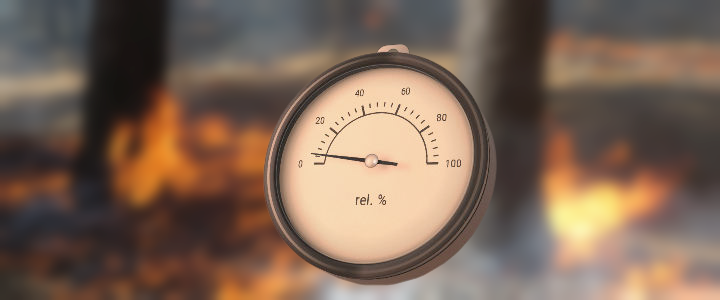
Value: 4 %
